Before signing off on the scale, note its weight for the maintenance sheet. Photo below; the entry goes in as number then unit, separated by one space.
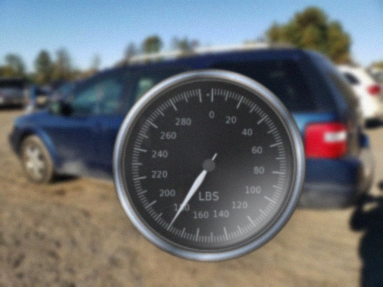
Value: 180 lb
